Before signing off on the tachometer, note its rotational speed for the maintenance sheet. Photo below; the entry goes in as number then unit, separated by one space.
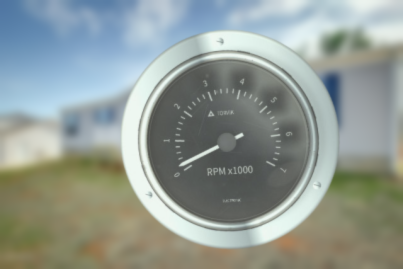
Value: 200 rpm
